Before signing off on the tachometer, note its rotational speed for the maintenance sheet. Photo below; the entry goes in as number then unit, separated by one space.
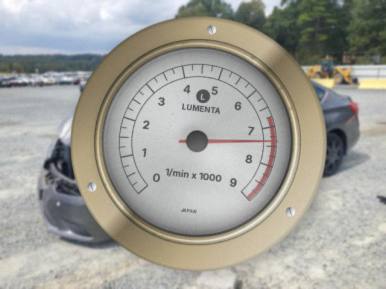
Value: 7375 rpm
